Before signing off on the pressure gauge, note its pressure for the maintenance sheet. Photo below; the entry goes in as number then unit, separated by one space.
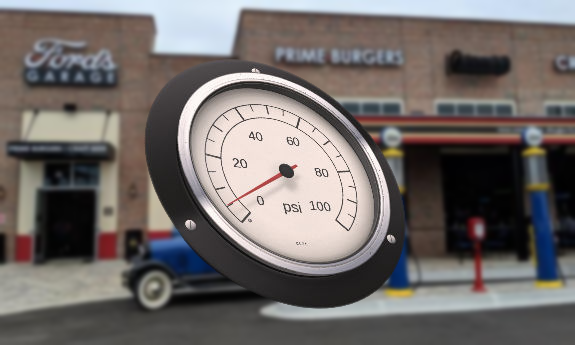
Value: 5 psi
